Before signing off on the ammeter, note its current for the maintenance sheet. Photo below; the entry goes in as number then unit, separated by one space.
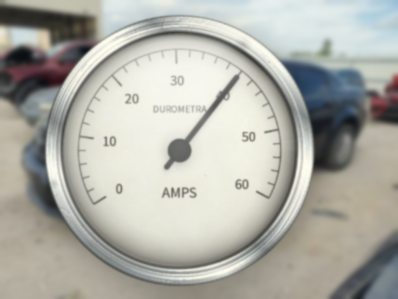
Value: 40 A
